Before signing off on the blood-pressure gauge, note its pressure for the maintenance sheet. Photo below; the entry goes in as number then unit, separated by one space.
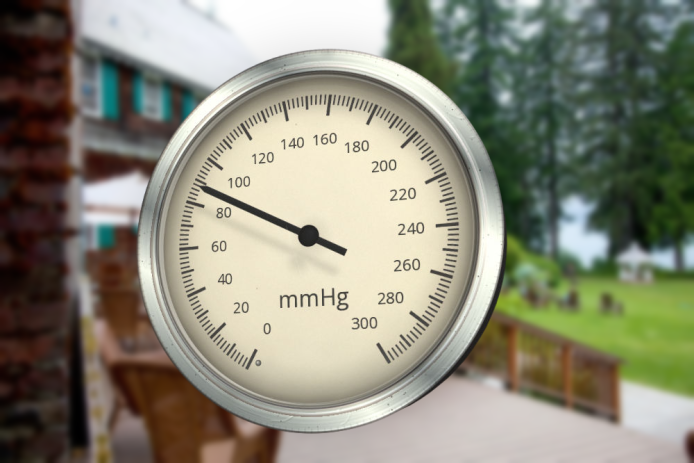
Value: 88 mmHg
